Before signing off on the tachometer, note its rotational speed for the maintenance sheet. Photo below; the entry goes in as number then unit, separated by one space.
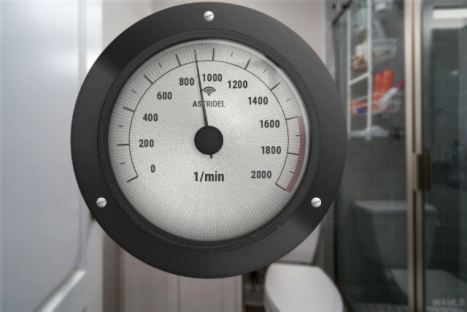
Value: 900 rpm
